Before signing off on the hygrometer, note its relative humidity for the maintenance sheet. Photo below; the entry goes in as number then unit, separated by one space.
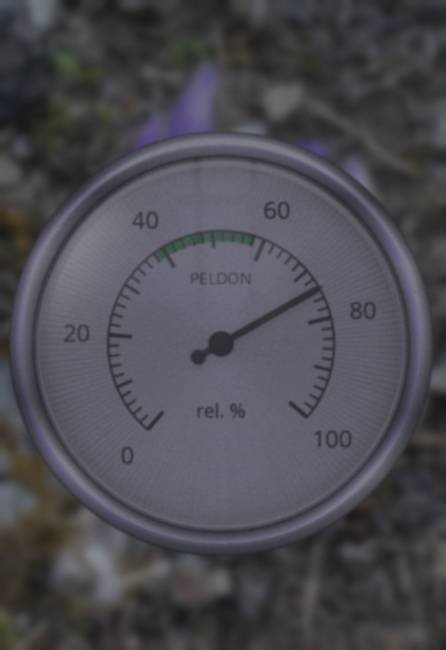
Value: 74 %
